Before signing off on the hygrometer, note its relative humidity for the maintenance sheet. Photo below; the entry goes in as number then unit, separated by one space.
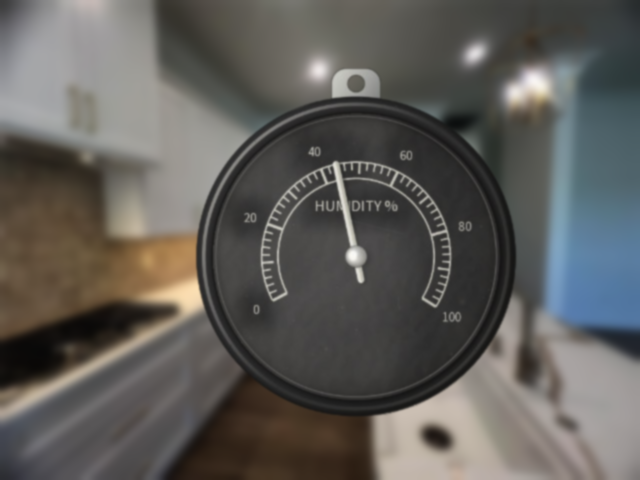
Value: 44 %
